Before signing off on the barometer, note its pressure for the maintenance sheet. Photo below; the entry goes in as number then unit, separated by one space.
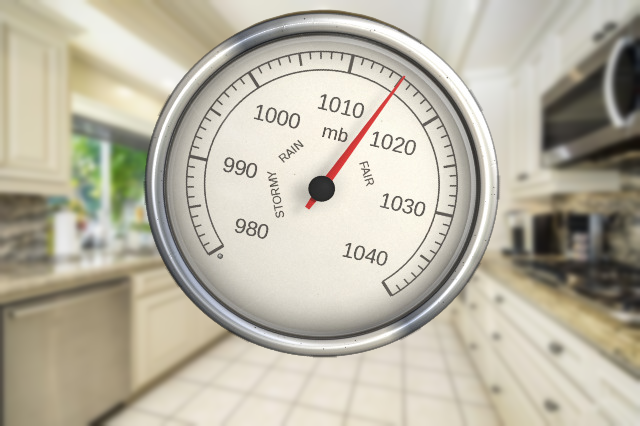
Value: 1015 mbar
